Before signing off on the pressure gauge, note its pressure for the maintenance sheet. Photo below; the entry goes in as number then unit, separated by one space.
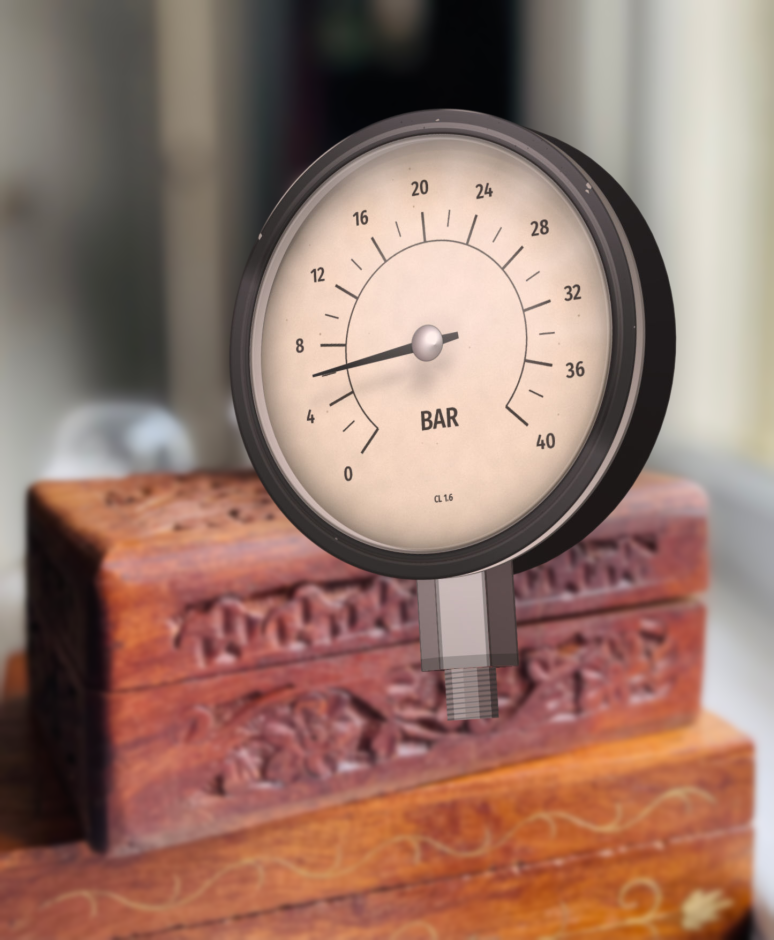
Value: 6 bar
